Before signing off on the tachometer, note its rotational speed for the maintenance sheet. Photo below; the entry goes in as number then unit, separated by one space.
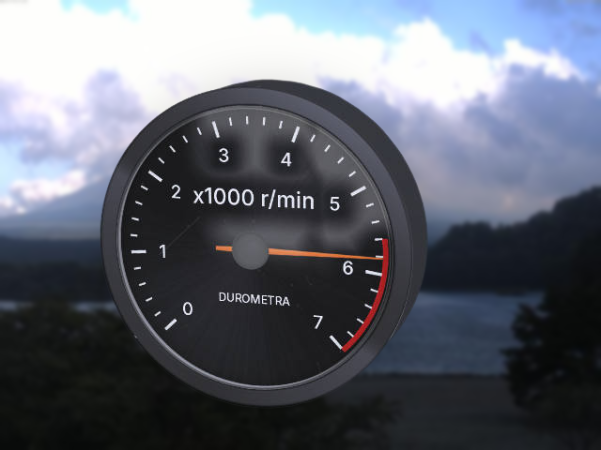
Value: 5800 rpm
